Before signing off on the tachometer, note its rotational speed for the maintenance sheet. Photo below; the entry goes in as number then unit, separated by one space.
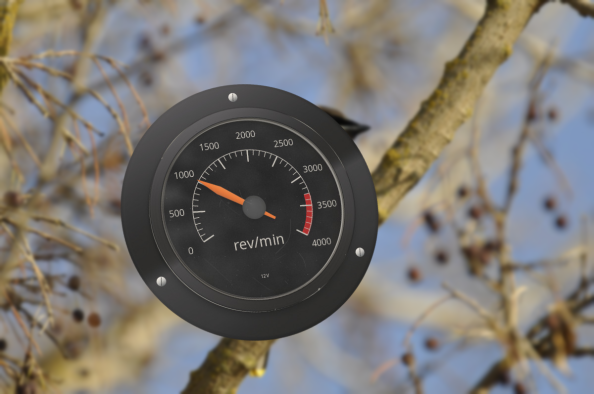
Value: 1000 rpm
